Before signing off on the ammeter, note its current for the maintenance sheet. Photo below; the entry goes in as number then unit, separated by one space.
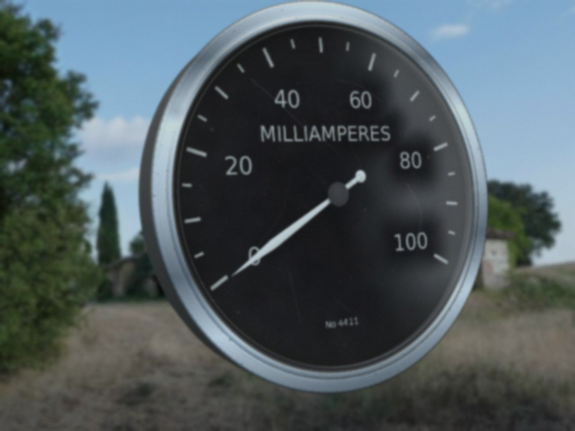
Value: 0 mA
